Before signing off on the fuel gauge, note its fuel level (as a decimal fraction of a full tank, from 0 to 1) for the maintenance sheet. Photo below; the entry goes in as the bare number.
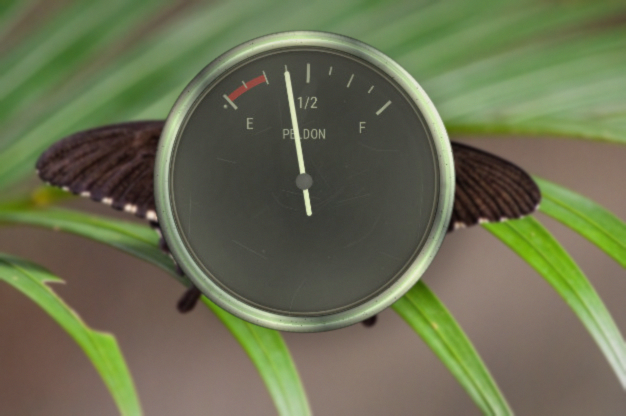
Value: 0.375
